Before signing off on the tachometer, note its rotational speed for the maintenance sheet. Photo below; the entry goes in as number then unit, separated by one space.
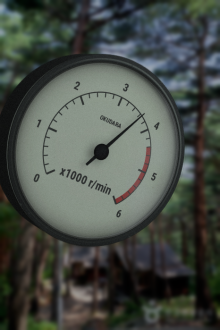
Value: 3600 rpm
